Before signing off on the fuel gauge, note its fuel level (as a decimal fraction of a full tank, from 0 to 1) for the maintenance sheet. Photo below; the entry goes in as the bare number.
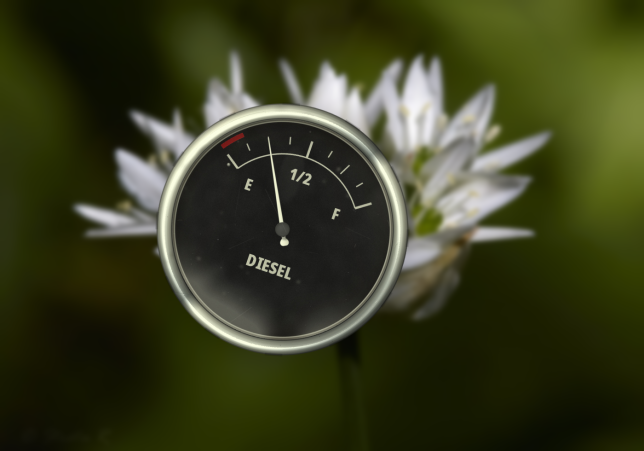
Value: 0.25
